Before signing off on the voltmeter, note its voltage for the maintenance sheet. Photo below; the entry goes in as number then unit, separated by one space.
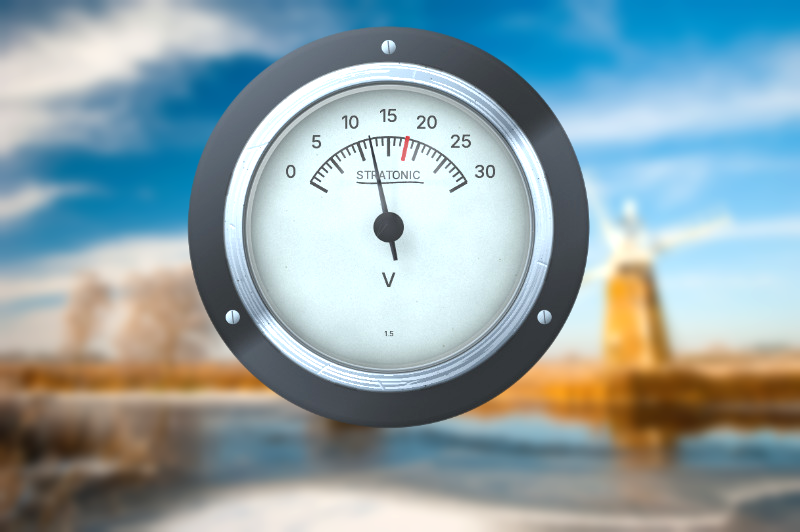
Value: 12 V
